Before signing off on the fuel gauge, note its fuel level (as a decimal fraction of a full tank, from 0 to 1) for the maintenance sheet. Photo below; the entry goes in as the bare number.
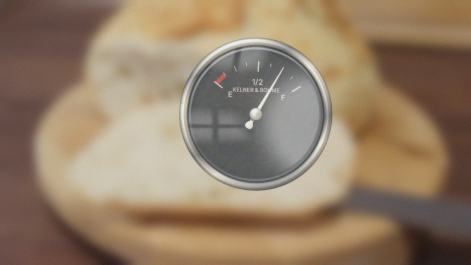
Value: 0.75
